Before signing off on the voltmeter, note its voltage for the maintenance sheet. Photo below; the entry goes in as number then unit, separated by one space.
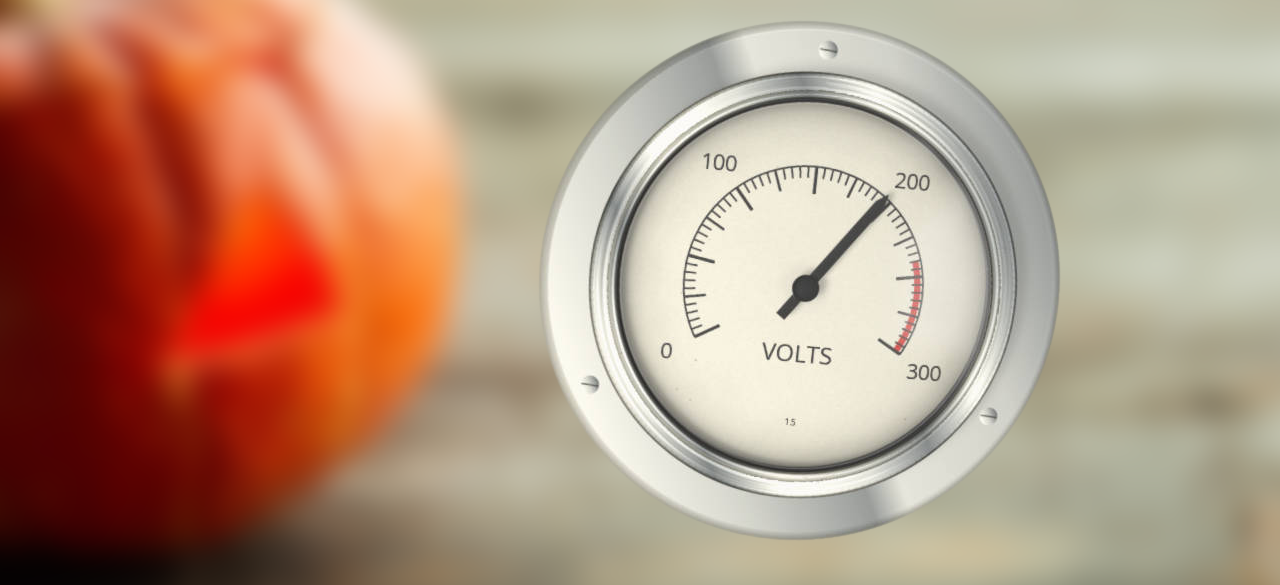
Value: 195 V
